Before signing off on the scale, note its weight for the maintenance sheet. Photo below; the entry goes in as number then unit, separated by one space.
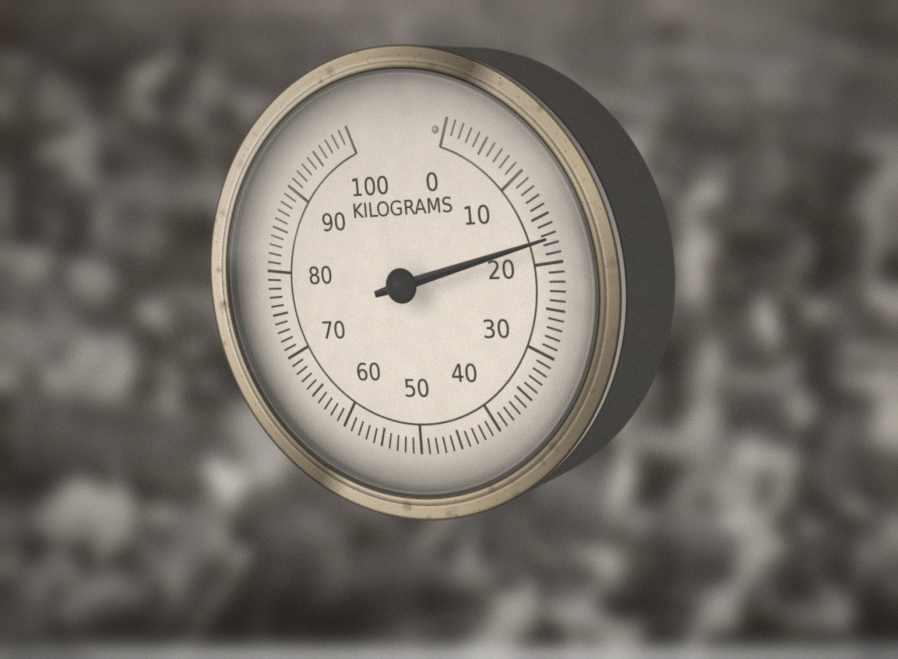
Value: 17.5 kg
